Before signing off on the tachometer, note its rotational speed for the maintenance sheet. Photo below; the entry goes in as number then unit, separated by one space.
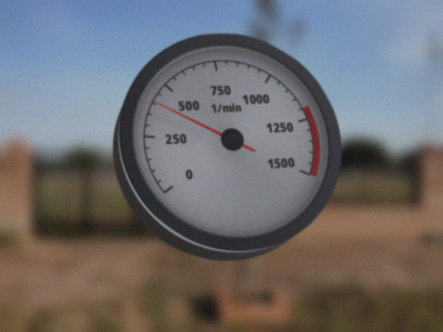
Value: 400 rpm
